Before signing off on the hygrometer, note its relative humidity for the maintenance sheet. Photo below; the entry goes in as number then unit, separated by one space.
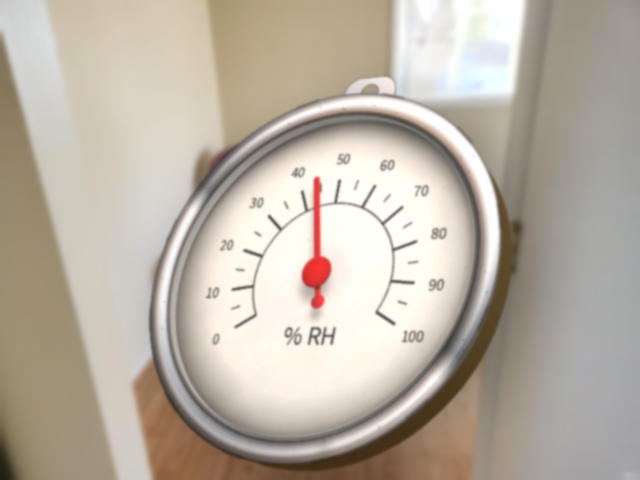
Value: 45 %
